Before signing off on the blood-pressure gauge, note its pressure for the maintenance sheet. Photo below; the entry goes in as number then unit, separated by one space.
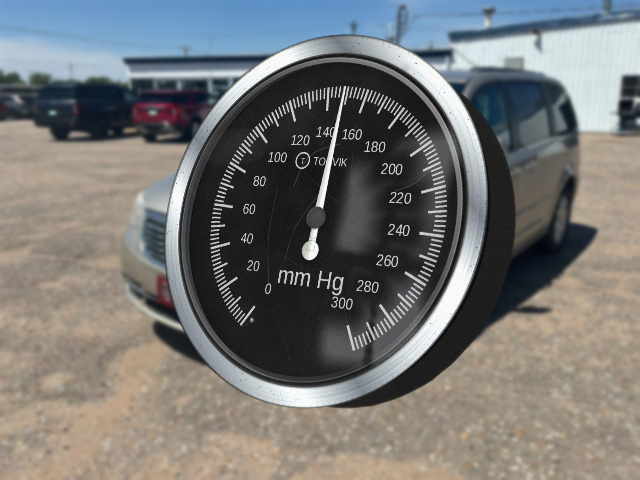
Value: 150 mmHg
